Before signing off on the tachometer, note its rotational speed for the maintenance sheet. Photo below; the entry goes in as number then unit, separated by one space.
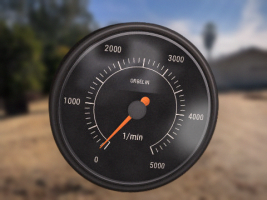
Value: 100 rpm
